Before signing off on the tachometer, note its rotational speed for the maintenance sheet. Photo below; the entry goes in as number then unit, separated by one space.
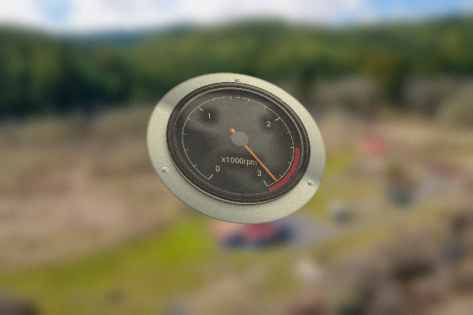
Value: 2900 rpm
